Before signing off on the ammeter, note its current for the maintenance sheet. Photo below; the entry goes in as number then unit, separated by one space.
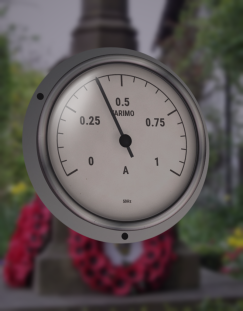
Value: 0.4 A
